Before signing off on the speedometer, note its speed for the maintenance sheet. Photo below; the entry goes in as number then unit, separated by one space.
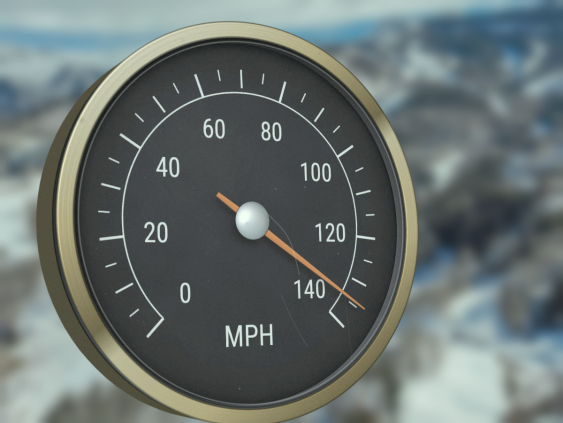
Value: 135 mph
